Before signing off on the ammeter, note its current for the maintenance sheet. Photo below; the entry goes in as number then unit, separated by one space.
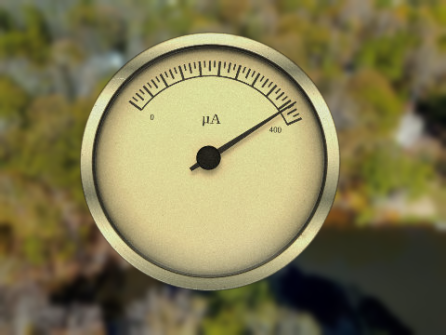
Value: 370 µA
